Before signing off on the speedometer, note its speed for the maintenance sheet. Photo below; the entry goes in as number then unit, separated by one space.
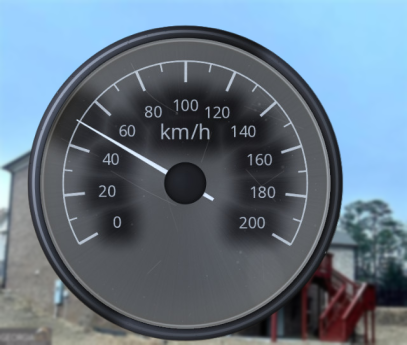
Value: 50 km/h
